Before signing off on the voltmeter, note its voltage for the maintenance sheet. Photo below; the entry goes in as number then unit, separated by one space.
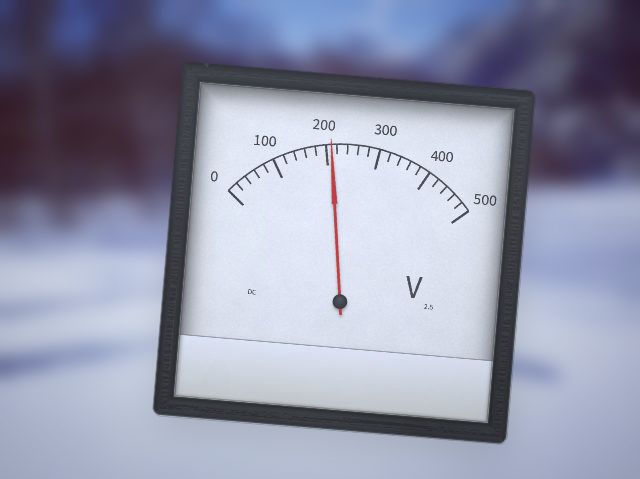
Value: 210 V
